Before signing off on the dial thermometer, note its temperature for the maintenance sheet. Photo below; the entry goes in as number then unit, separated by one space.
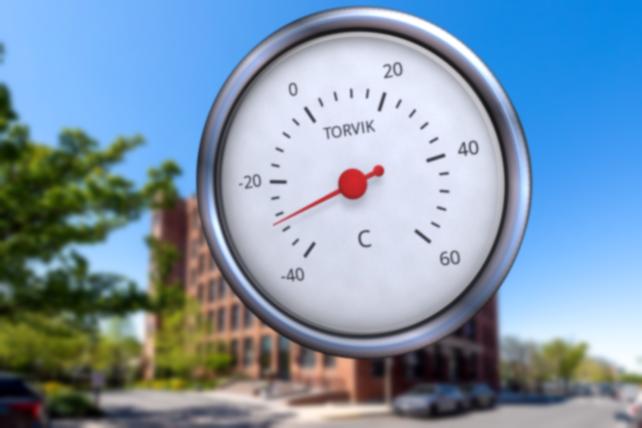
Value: -30 °C
